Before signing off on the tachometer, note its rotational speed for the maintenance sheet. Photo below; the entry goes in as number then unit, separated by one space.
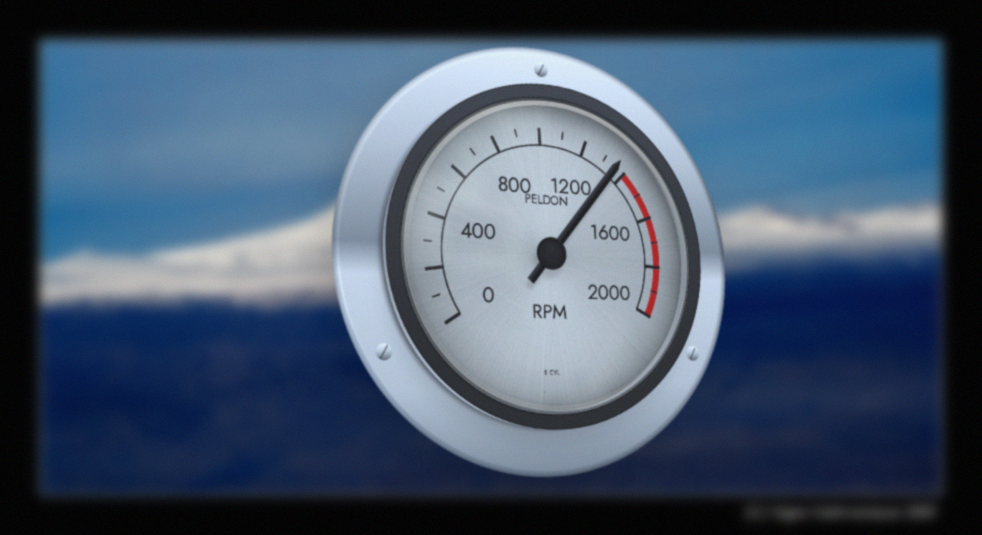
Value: 1350 rpm
